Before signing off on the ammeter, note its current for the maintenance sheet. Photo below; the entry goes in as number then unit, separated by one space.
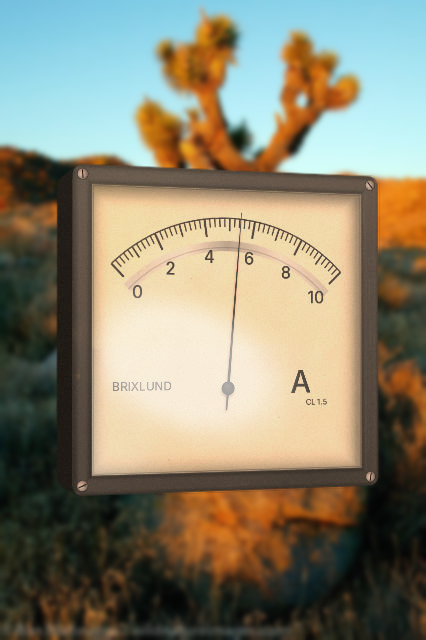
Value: 5.4 A
